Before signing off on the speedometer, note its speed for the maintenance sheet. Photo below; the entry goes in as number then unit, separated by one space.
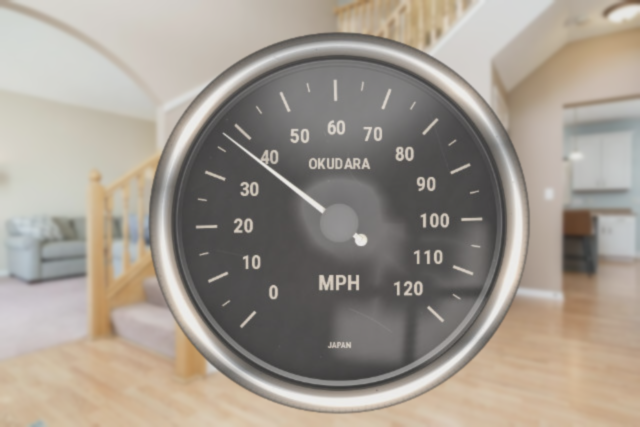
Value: 37.5 mph
